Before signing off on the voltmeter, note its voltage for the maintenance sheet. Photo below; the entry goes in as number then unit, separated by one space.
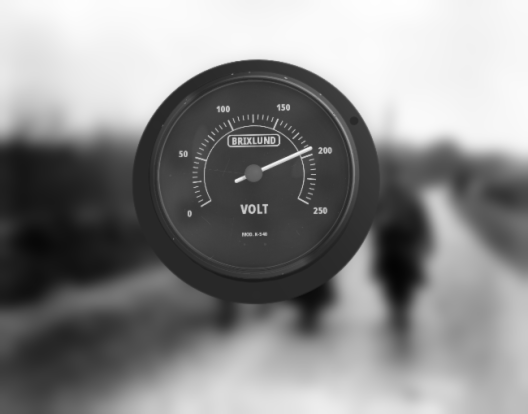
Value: 195 V
